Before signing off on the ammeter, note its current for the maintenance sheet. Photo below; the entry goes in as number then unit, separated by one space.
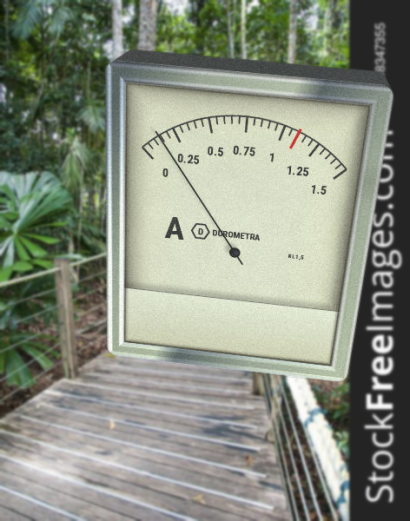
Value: 0.15 A
